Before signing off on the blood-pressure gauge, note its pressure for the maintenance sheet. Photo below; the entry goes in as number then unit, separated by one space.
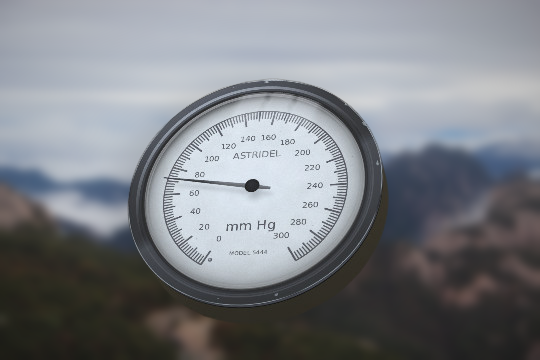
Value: 70 mmHg
